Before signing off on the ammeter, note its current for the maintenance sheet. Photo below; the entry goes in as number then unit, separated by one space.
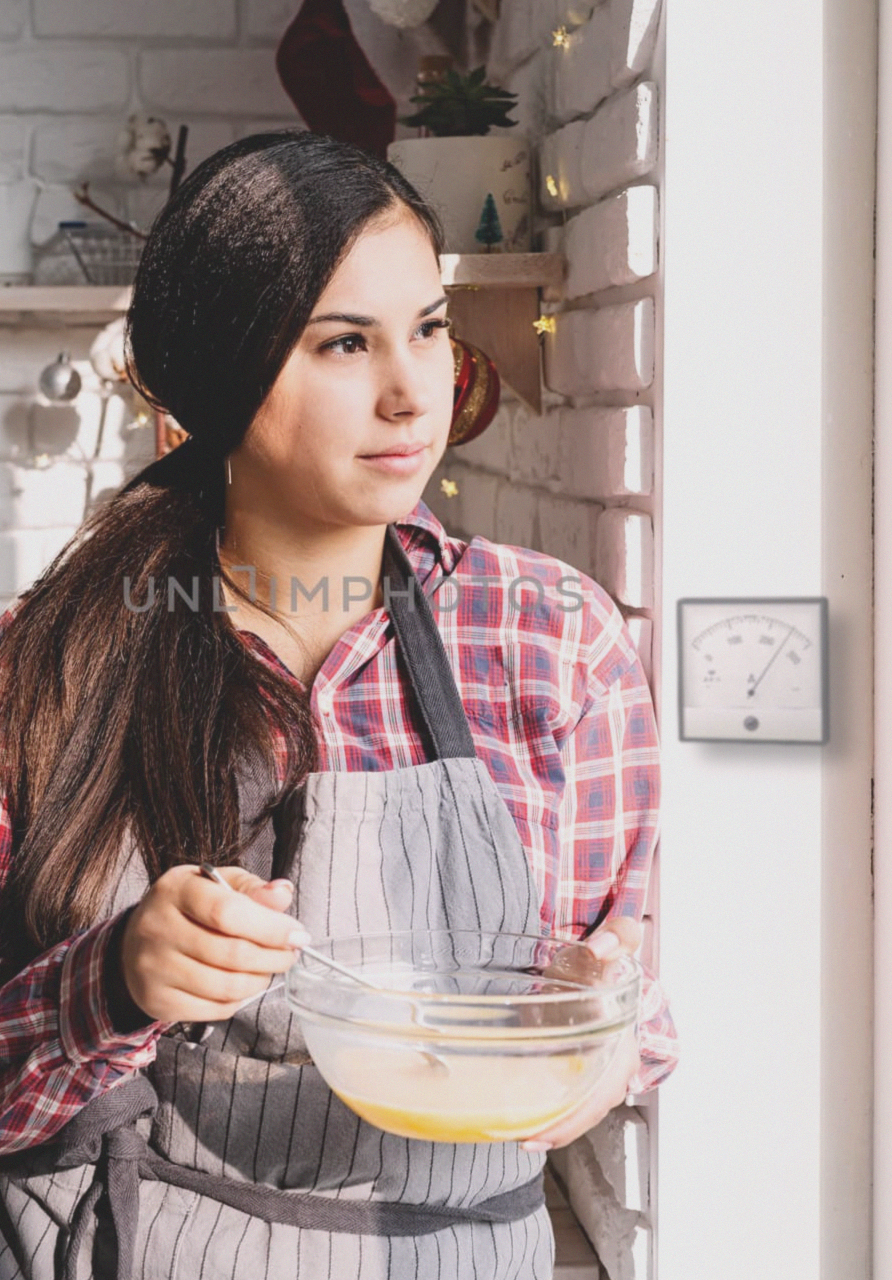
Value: 250 A
